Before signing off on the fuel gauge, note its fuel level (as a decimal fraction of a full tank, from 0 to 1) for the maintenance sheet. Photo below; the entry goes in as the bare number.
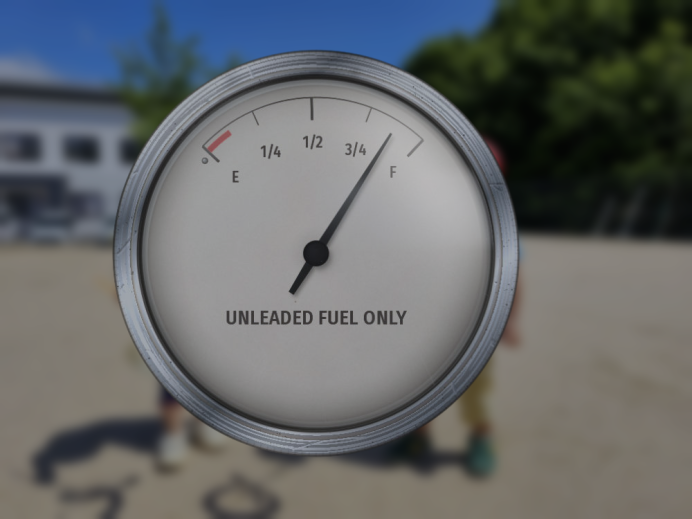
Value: 0.875
